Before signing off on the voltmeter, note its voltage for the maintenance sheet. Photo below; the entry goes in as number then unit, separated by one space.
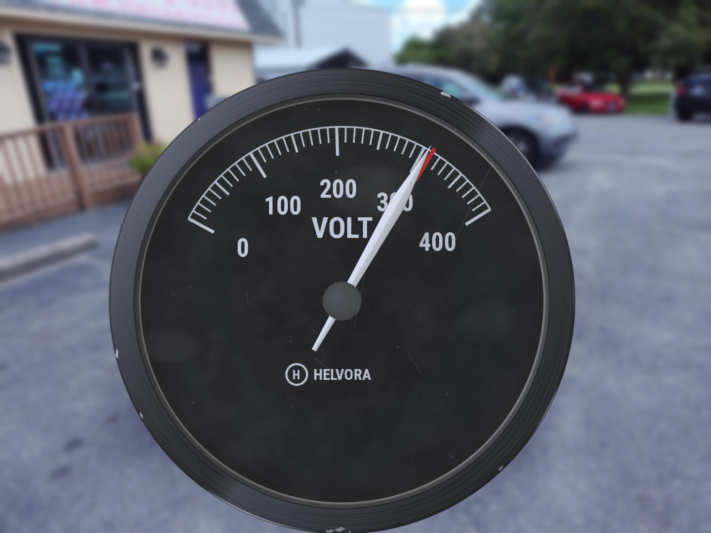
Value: 305 V
